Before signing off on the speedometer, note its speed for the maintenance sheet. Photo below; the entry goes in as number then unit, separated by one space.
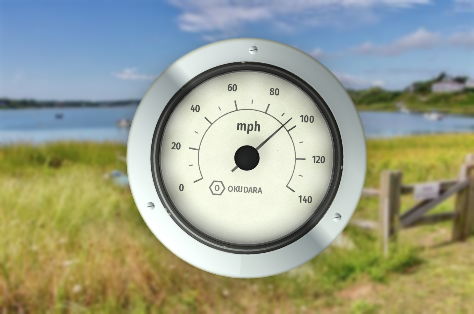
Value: 95 mph
